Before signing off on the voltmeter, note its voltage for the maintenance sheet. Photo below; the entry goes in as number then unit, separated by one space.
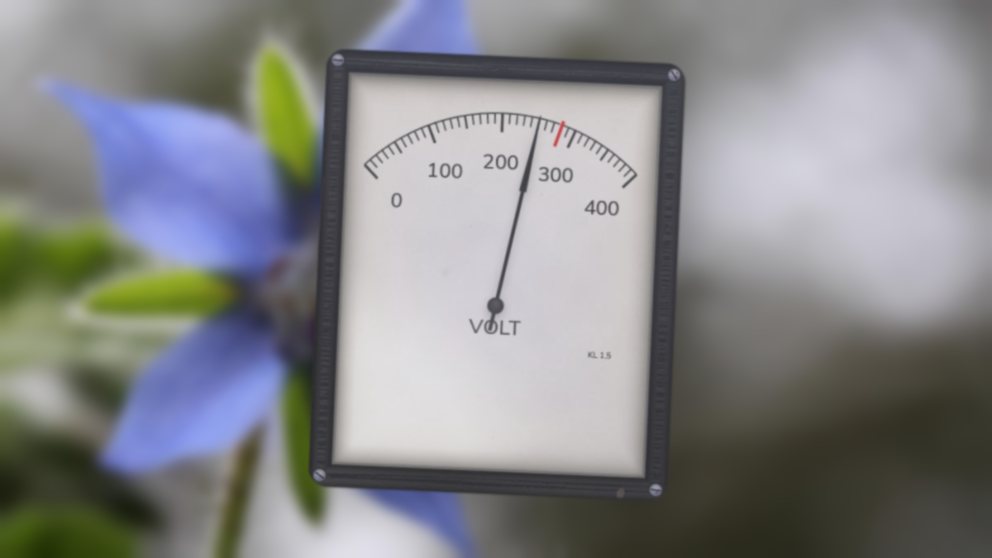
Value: 250 V
